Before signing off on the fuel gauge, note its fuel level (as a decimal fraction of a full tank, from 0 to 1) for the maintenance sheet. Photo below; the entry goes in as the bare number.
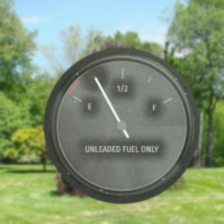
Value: 0.25
